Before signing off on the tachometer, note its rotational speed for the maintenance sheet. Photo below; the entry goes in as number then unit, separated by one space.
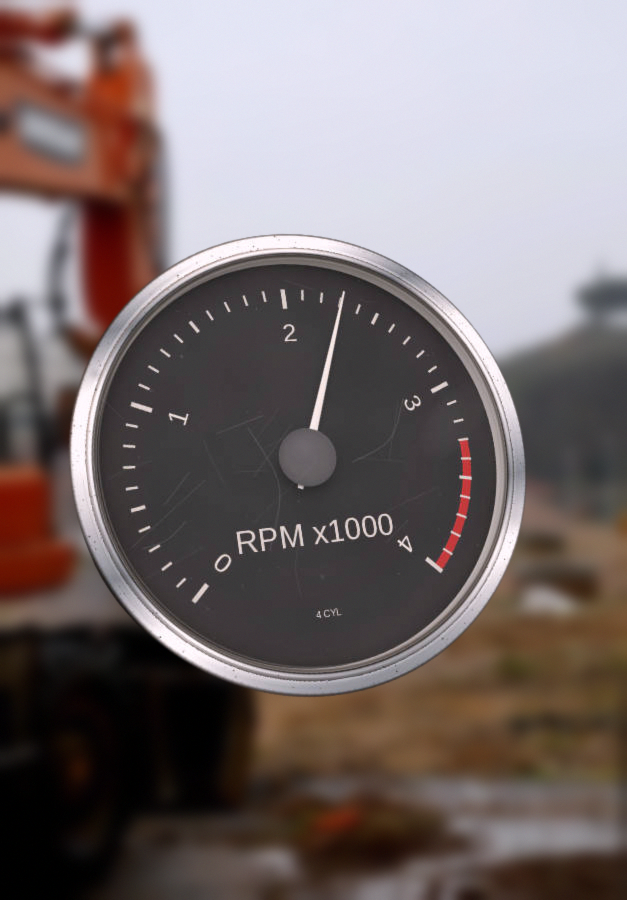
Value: 2300 rpm
